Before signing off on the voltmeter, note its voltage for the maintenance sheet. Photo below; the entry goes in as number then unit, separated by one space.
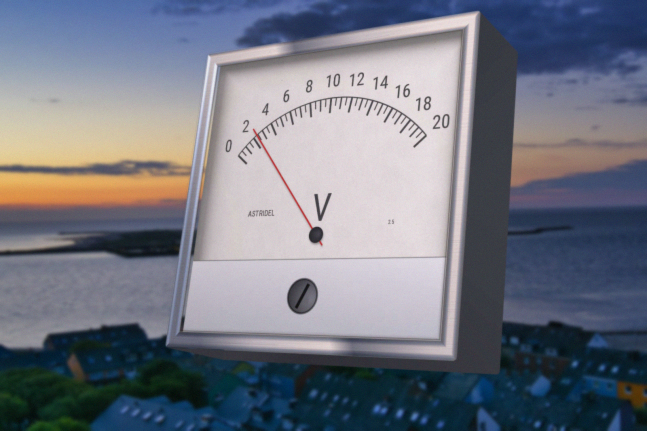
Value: 2.5 V
